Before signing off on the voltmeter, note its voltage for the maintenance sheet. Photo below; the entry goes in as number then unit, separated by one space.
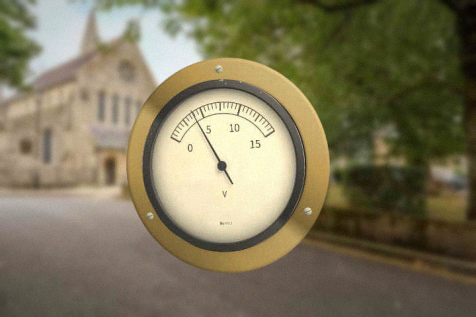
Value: 4 V
